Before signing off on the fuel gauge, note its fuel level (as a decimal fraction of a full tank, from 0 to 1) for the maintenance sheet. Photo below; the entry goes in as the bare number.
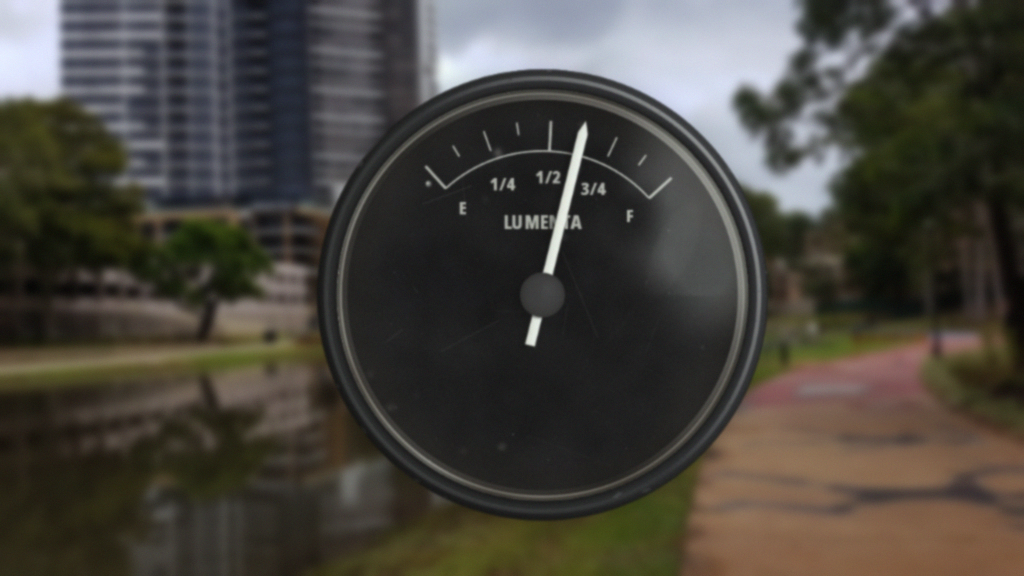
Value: 0.625
